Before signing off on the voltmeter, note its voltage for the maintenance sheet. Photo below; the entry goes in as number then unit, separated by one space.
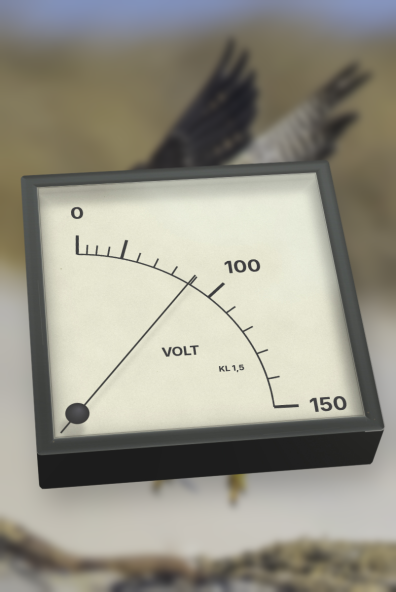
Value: 90 V
